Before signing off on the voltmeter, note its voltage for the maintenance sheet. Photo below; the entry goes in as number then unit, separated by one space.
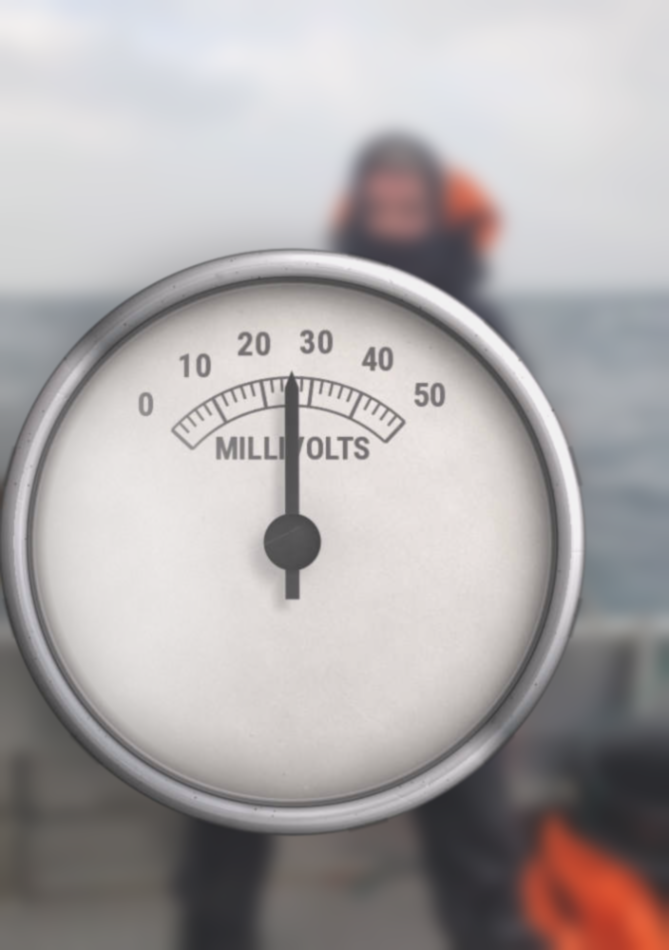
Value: 26 mV
